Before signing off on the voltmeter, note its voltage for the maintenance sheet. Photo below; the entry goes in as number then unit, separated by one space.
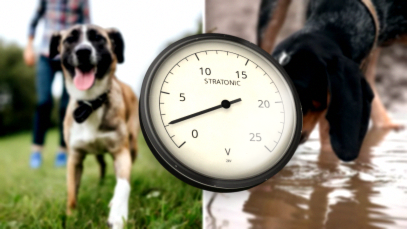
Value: 2 V
